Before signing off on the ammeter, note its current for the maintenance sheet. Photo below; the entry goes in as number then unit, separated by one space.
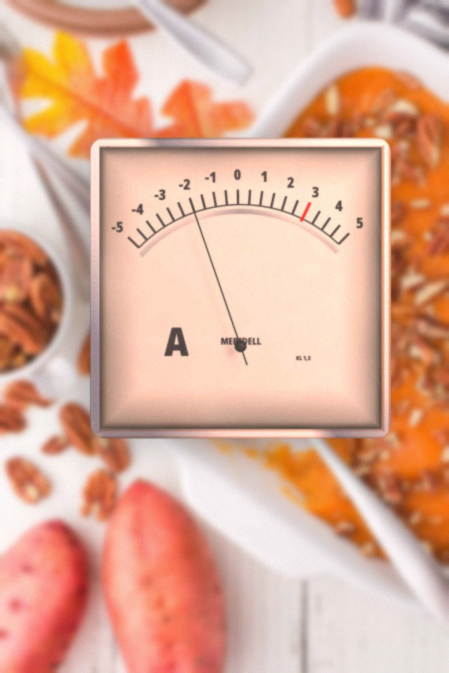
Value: -2 A
